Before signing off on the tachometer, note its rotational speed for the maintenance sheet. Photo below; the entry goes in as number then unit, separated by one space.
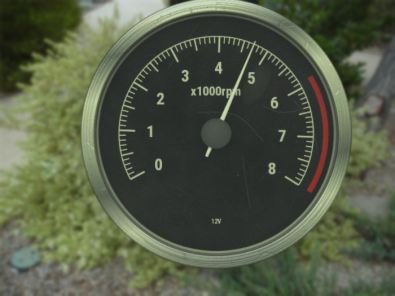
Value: 4700 rpm
